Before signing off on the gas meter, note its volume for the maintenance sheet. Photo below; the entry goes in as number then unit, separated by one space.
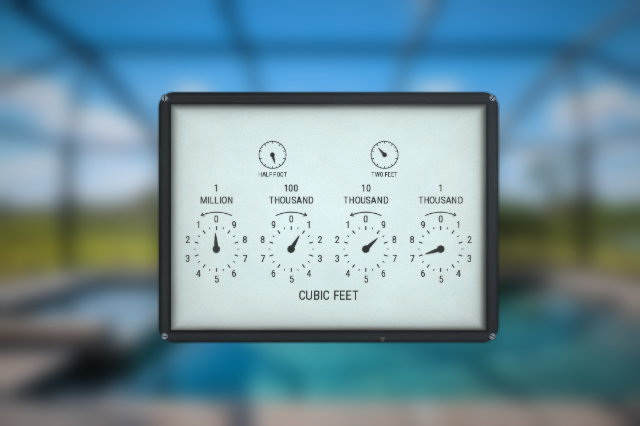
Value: 8700 ft³
